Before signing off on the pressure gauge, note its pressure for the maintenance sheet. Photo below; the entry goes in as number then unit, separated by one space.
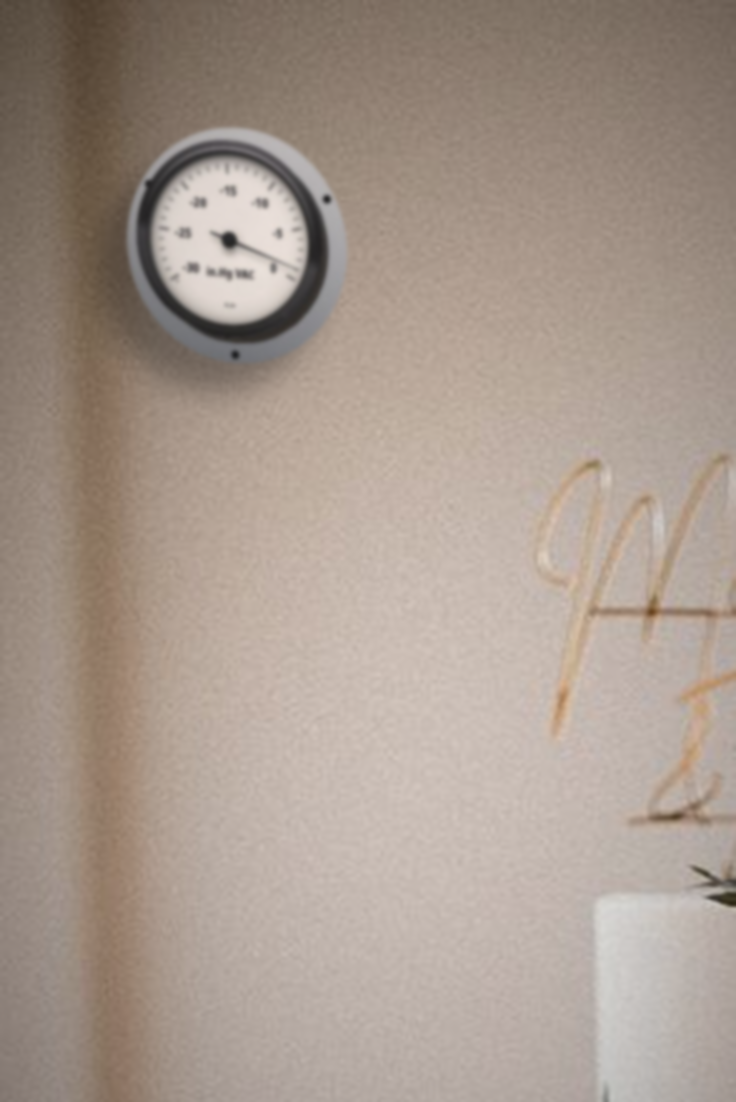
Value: -1 inHg
